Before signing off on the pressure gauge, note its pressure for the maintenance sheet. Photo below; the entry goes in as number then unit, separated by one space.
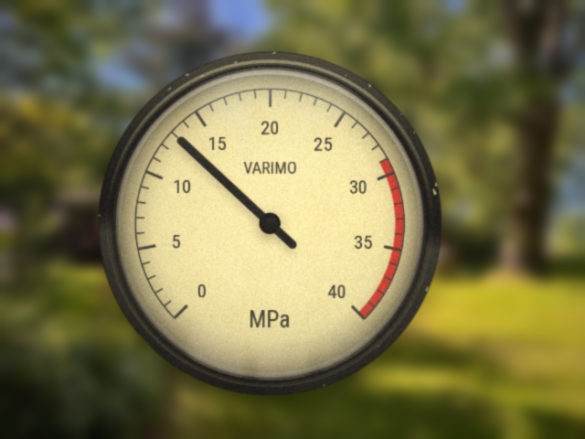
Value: 13 MPa
